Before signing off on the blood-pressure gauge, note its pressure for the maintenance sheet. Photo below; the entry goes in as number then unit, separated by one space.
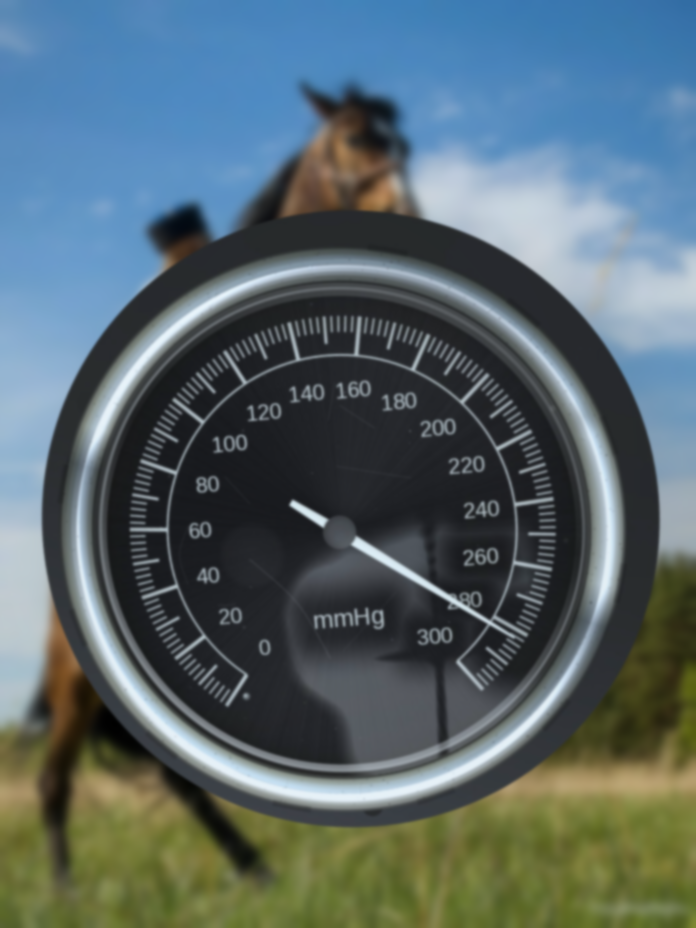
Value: 282 mmHg
